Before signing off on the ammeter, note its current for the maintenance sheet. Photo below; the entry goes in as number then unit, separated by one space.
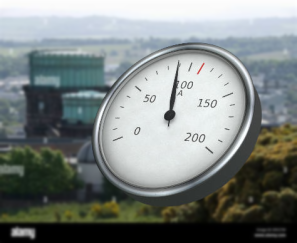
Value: 90 A
